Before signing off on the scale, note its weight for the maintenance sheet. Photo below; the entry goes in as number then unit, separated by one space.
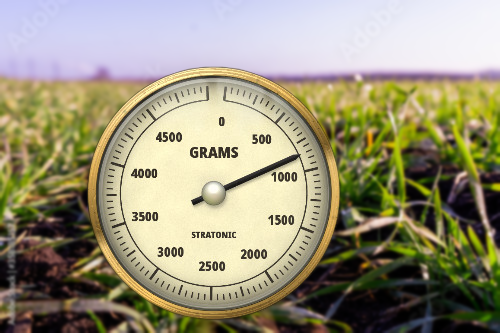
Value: 850 g
